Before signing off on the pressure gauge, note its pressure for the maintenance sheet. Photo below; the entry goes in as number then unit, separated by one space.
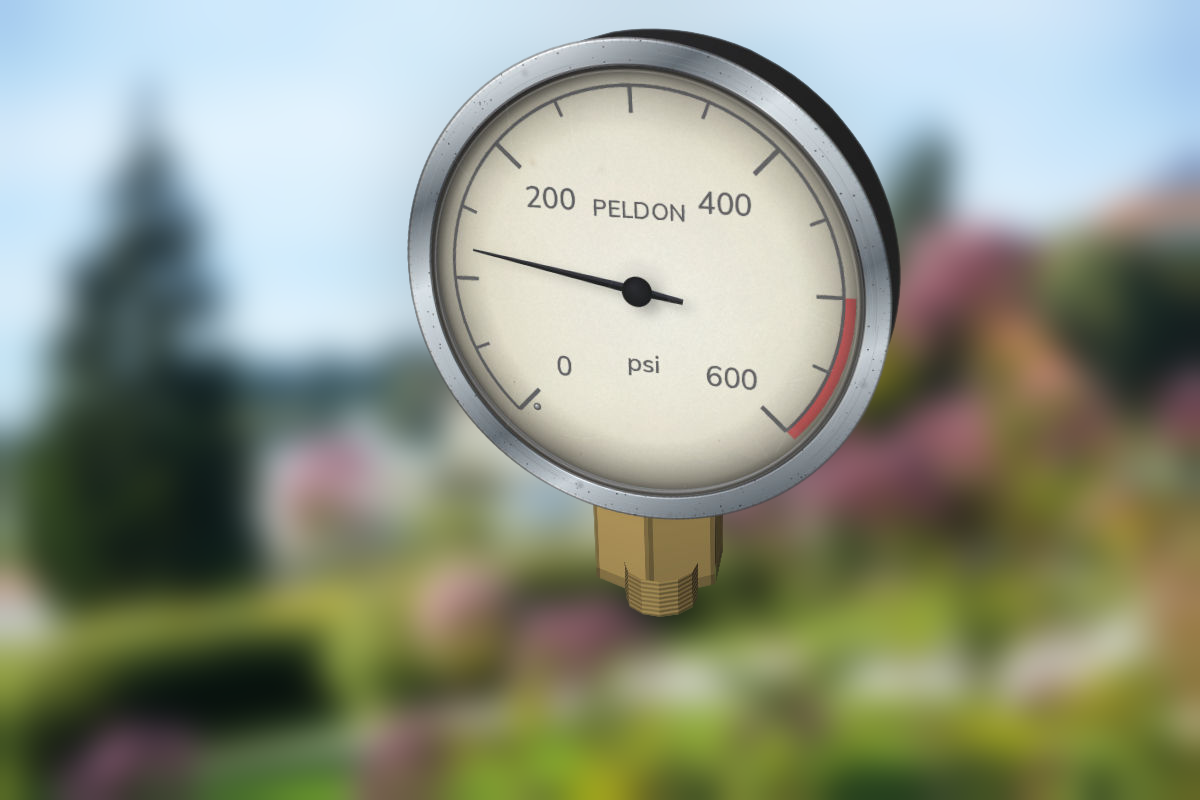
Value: 125 psi
